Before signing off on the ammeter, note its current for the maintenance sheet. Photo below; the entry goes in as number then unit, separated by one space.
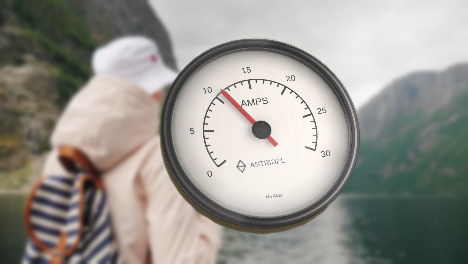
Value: 11 A
